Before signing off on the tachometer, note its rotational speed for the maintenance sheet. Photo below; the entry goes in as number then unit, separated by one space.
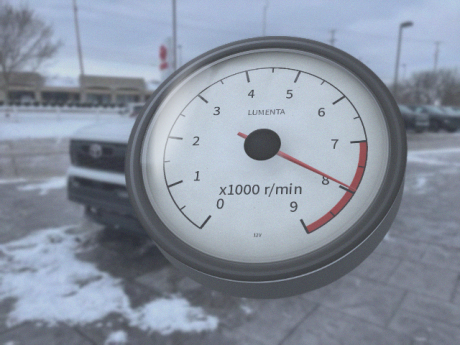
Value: 8000 rpm
